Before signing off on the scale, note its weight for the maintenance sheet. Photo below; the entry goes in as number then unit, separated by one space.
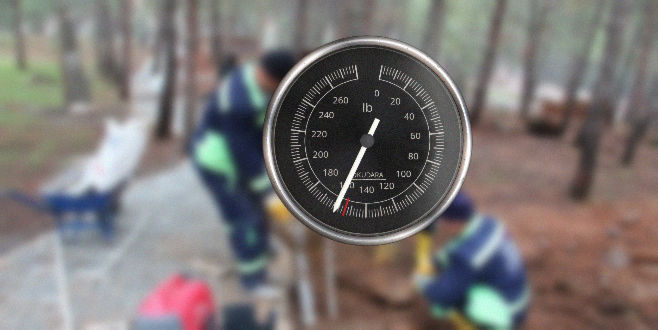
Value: 160 lb
